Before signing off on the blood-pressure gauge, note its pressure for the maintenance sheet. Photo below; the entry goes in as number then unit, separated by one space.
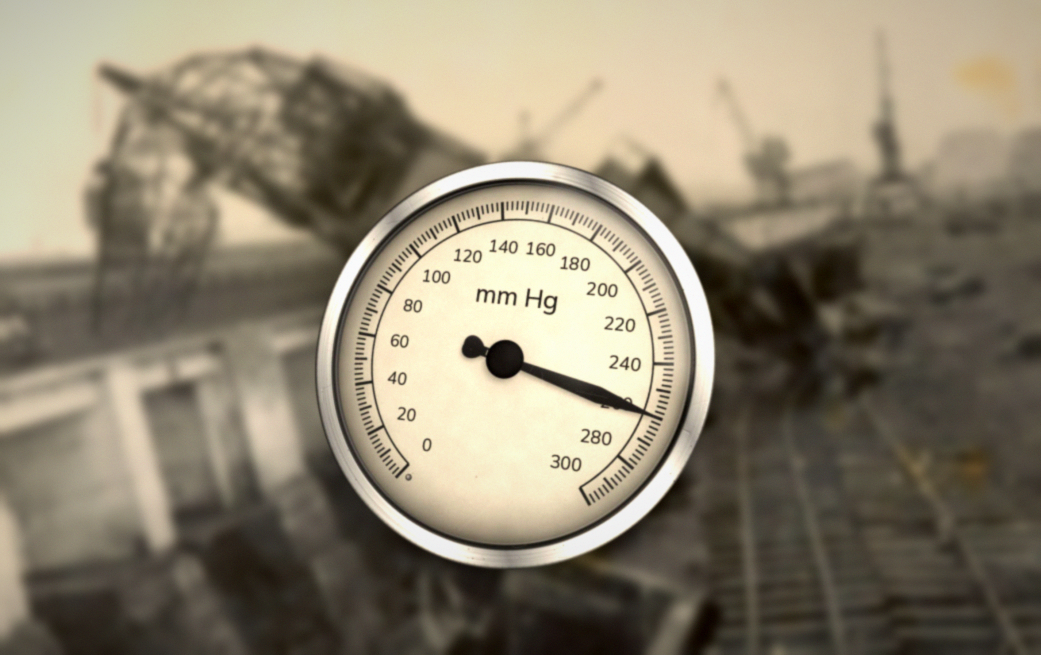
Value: 260 mmHg
